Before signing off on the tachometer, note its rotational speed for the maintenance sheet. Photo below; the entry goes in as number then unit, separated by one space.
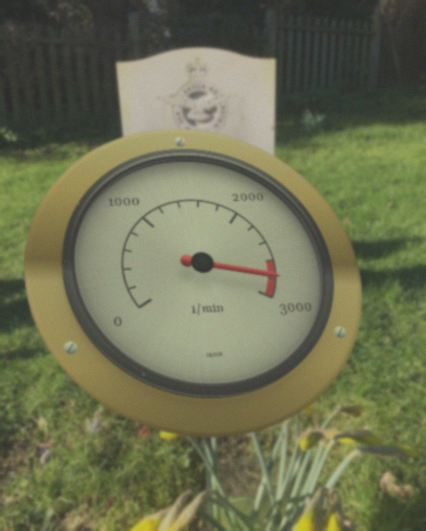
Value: 2800 rpm
